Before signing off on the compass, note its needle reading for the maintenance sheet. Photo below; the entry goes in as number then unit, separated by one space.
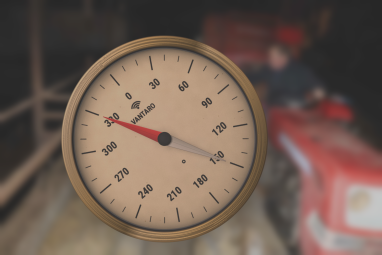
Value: 330 °
